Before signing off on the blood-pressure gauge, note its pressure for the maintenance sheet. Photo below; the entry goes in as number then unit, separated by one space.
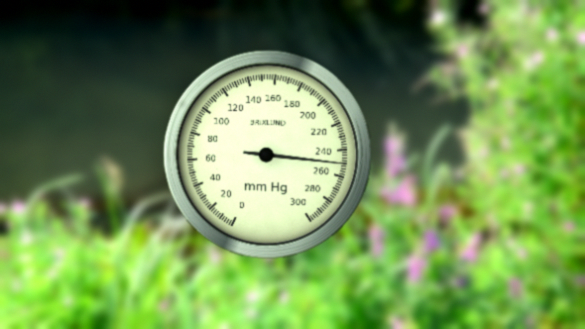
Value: 250 mmHg
